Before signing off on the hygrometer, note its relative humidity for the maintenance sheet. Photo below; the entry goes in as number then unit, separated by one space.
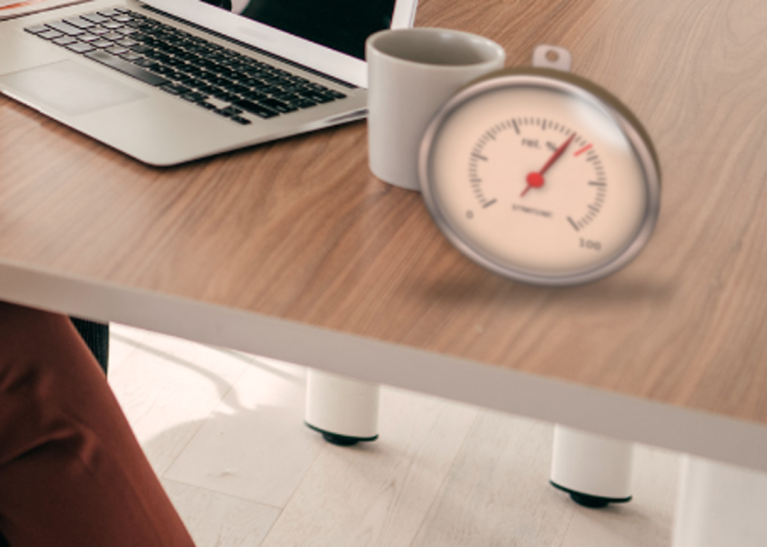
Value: 60 %
